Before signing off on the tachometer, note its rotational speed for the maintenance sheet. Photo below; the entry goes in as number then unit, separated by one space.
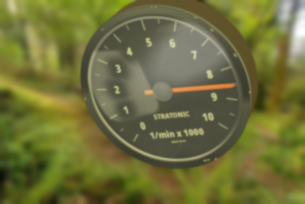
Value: 8500 rpm
